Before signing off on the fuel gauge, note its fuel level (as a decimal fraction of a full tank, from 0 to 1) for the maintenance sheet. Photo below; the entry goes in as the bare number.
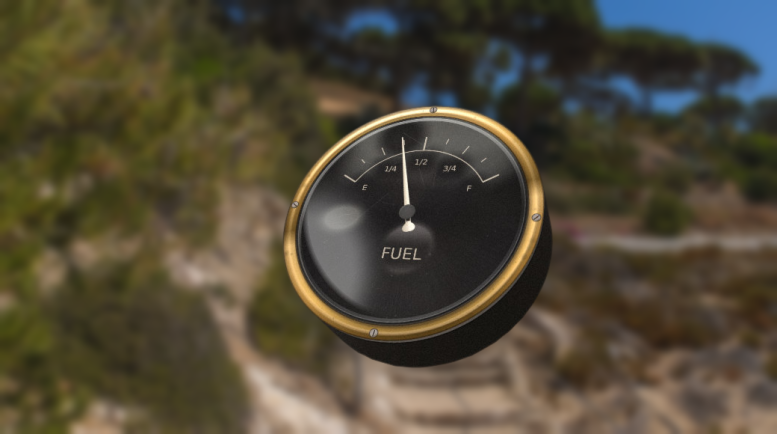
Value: 0.375
